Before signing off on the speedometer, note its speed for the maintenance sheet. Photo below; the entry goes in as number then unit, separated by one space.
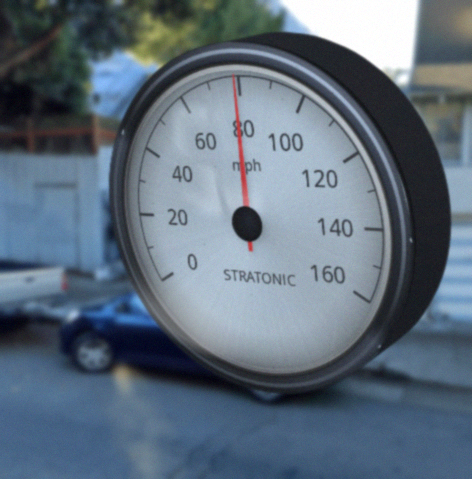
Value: 80 mph
